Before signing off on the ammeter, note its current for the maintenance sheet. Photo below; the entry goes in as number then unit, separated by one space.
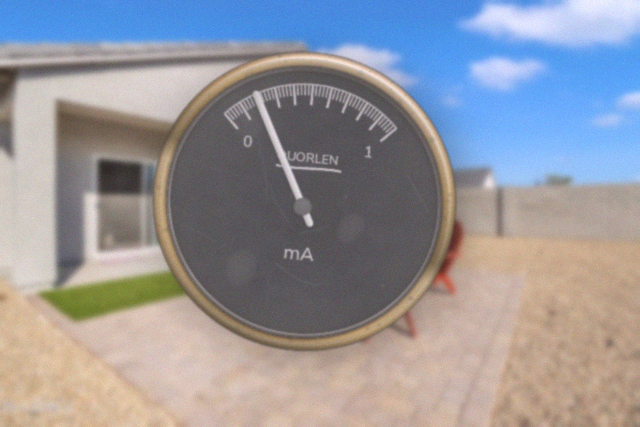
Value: 0.2 mA
